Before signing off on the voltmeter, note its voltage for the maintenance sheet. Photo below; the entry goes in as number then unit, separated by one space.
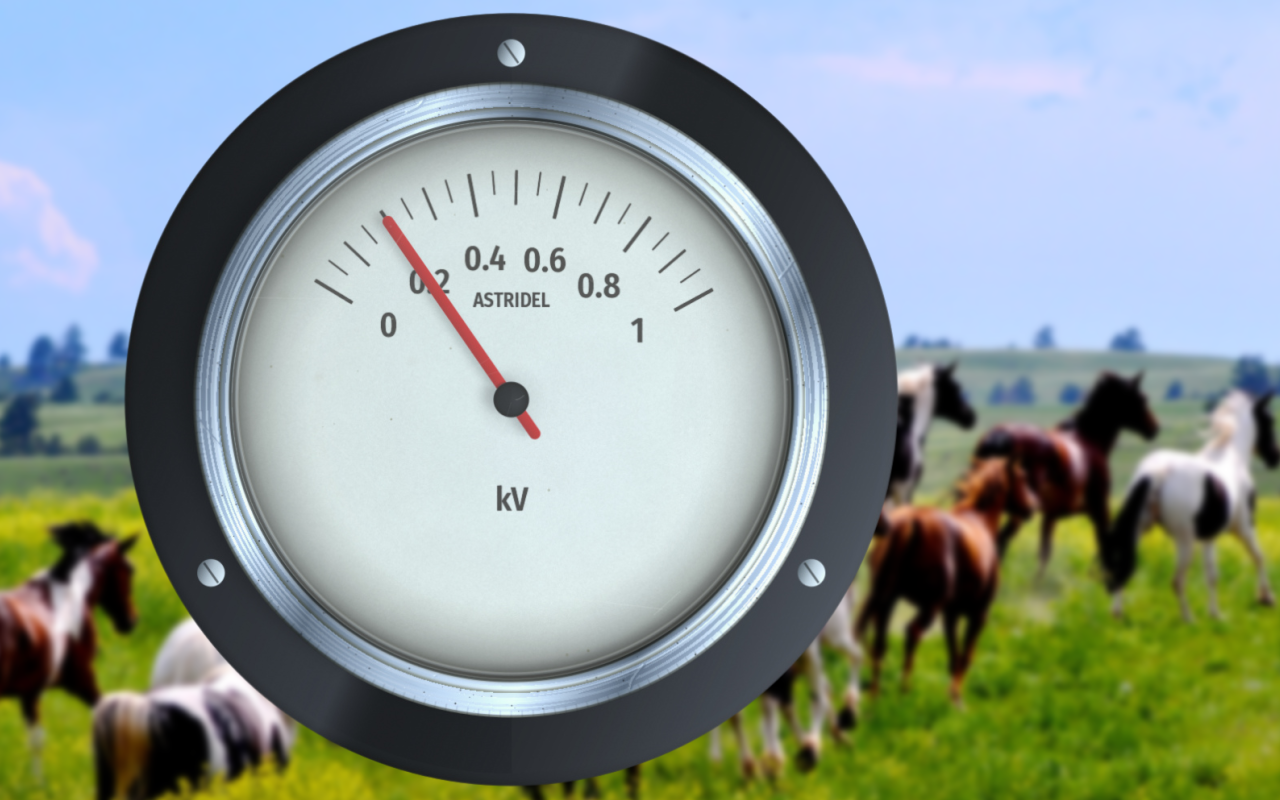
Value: 0.2 kV
